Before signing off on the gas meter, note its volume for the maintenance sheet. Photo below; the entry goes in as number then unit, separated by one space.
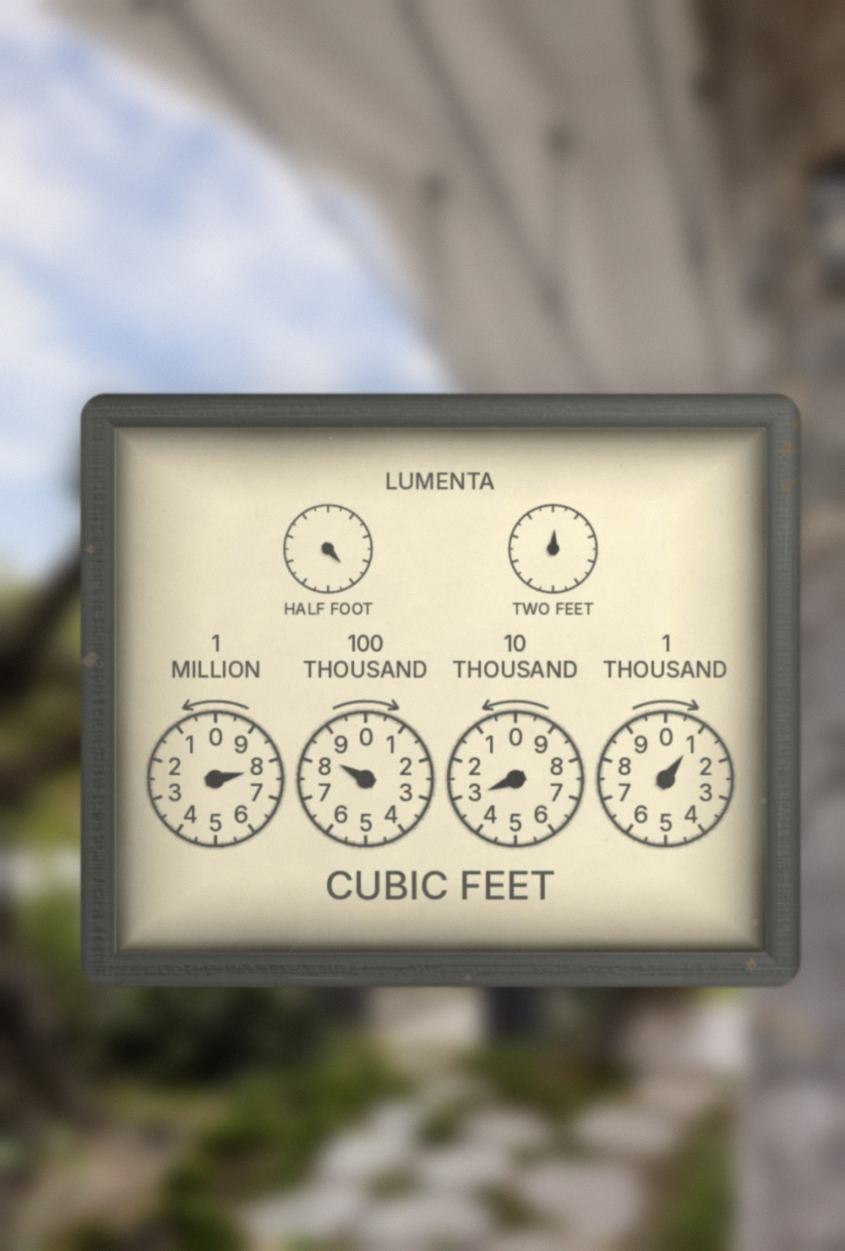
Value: 783100 ft³
